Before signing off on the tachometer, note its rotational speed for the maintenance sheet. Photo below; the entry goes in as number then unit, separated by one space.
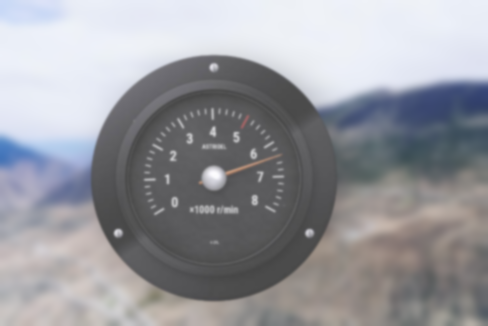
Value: 6400 rpm
